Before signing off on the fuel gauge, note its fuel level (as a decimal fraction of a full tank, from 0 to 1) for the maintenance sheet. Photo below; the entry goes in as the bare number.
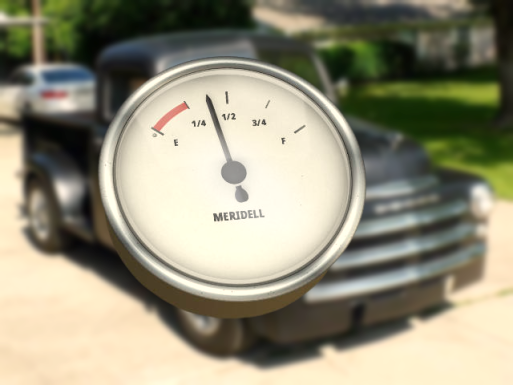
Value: 0.375
